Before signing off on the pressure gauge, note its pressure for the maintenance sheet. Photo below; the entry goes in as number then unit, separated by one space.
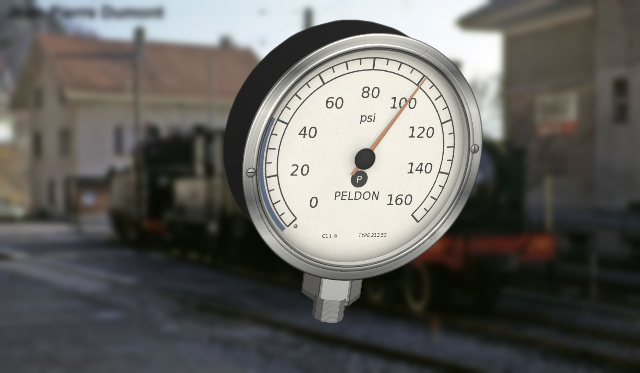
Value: 100 psi
